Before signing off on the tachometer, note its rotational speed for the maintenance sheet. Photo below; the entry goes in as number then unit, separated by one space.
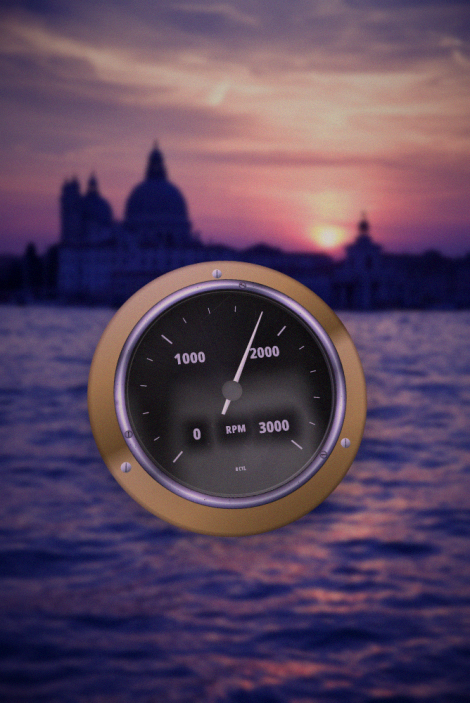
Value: 1800 rpm
